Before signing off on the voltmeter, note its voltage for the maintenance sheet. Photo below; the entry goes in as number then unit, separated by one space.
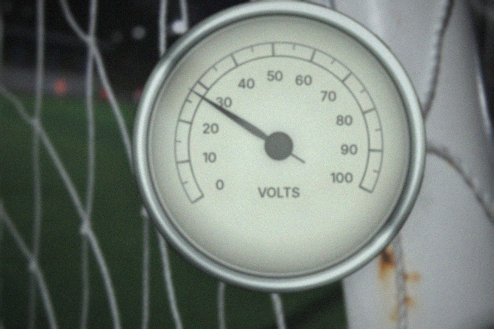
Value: 27.5 V
